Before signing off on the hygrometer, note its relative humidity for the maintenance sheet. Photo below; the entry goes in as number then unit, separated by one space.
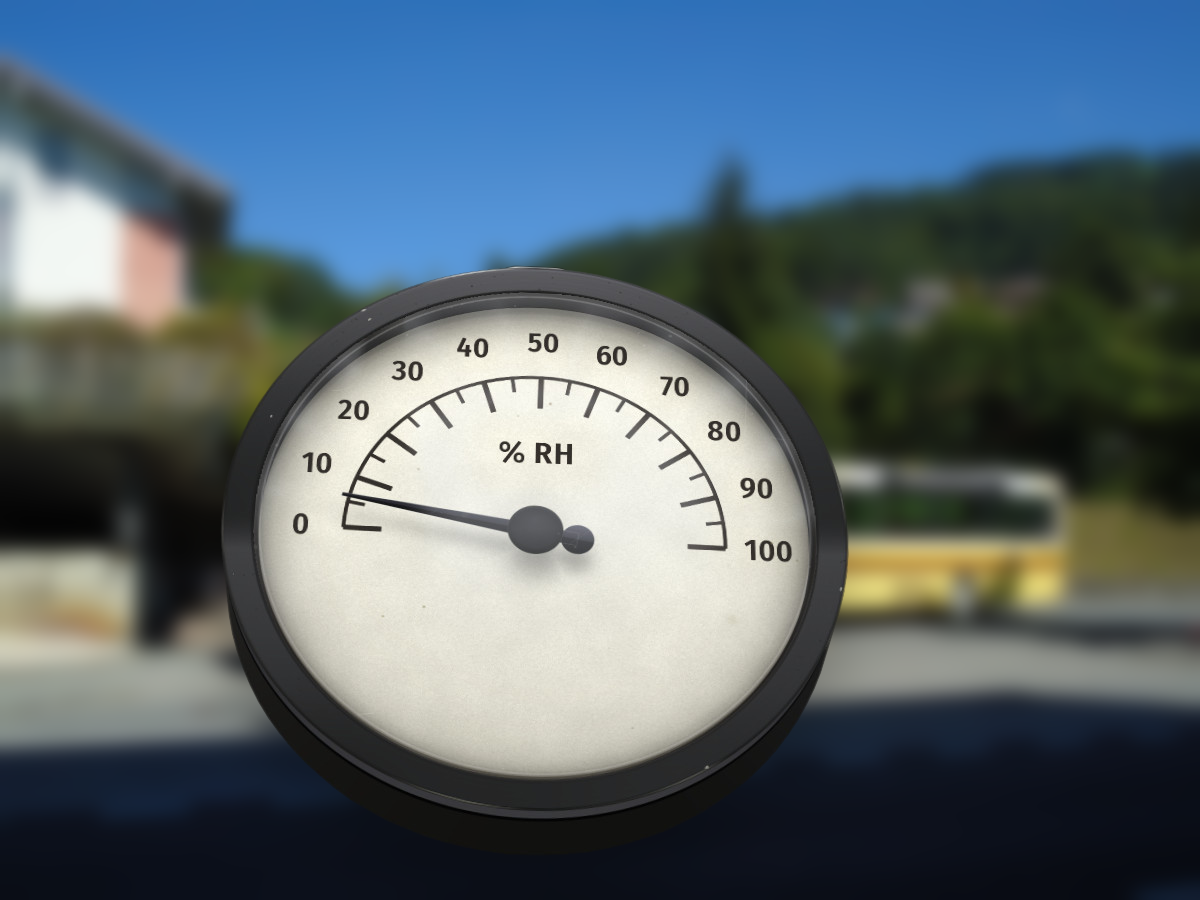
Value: 5 %
